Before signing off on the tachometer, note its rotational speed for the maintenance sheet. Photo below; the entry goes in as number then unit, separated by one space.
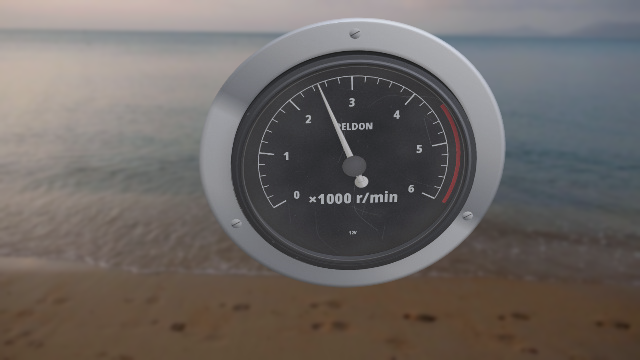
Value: 2500 rpm
